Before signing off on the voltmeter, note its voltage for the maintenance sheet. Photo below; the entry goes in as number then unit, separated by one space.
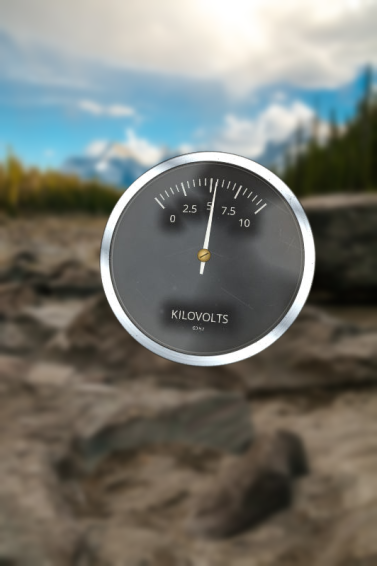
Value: 5.5 kV
